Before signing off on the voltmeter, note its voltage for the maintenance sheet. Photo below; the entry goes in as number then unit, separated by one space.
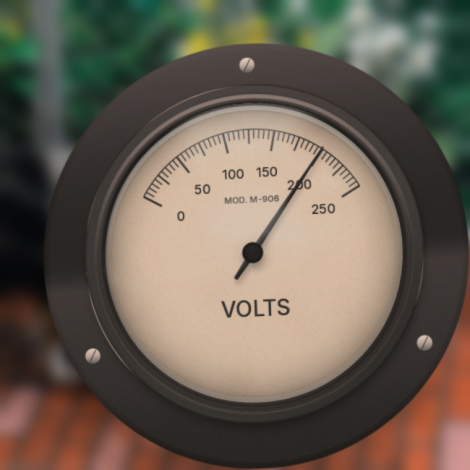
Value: 200 V
